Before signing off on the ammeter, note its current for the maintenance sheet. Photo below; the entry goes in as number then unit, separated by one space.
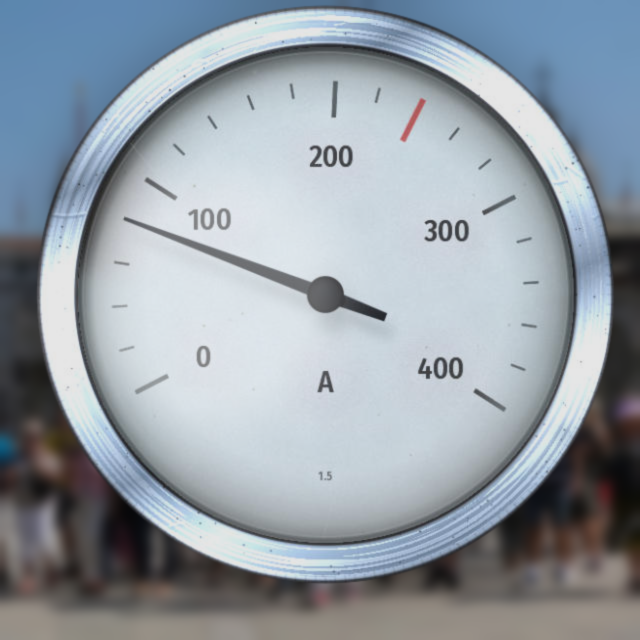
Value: 80 A
